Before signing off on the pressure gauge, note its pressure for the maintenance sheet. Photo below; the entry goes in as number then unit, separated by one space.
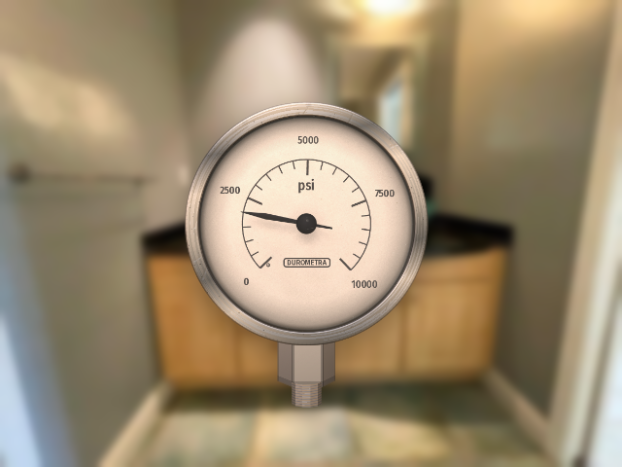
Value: 2000 psi
